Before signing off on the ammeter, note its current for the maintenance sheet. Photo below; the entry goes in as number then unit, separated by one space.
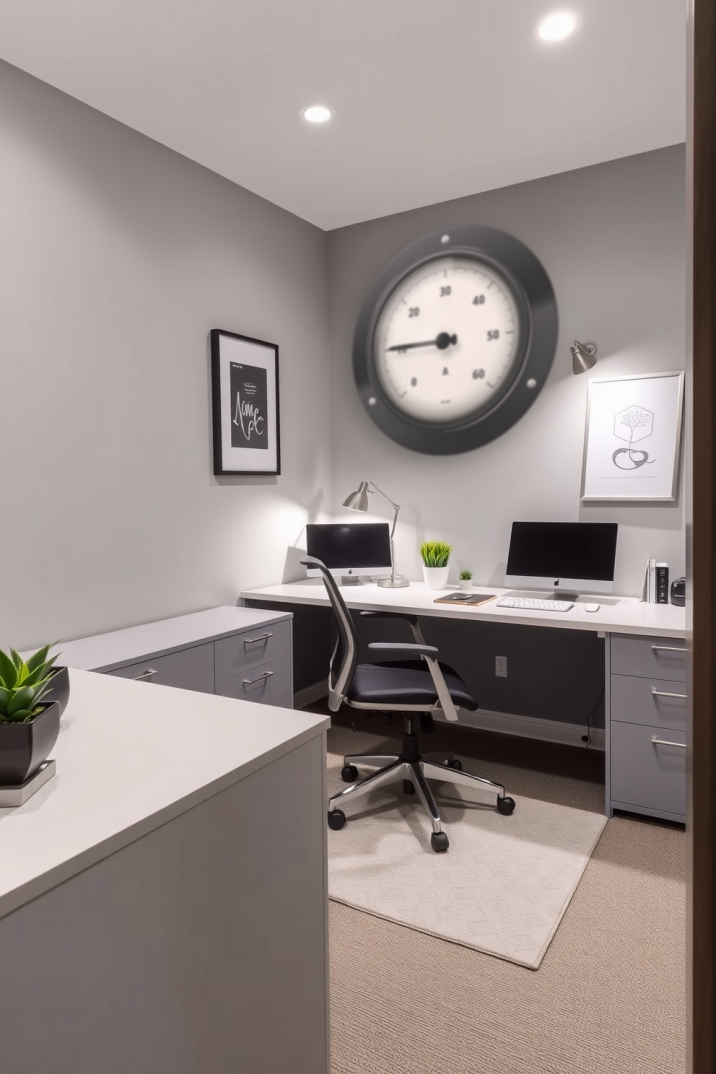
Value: 10 A
